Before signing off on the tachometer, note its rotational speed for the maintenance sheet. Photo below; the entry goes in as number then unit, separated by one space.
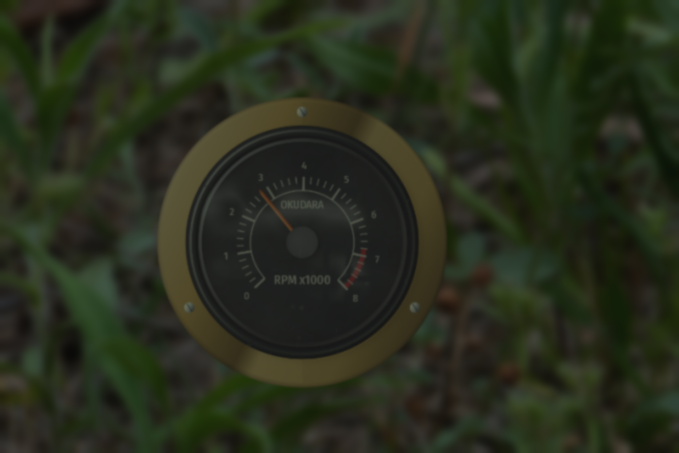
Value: 2800 rpm
